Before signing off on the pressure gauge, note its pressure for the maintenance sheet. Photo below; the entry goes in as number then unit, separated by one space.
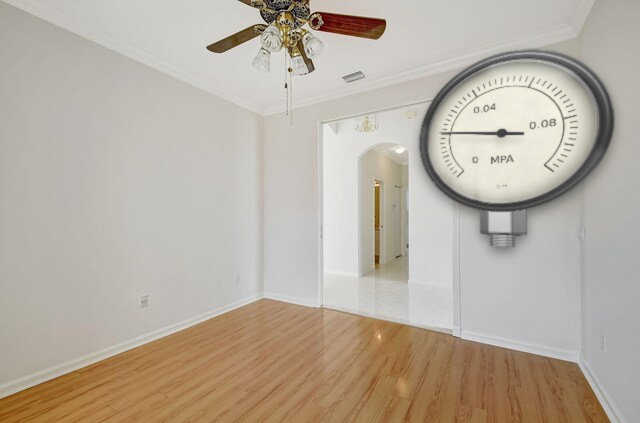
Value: 0.02 MPa
